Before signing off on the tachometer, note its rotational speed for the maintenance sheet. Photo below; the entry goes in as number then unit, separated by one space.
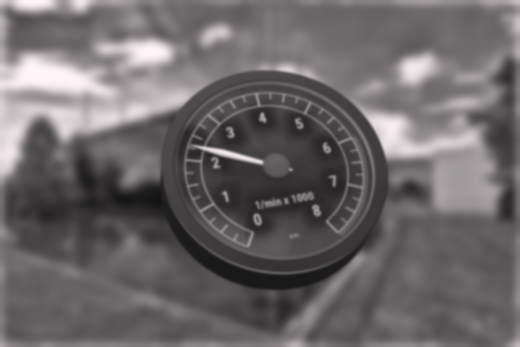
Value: 2250 rpm
